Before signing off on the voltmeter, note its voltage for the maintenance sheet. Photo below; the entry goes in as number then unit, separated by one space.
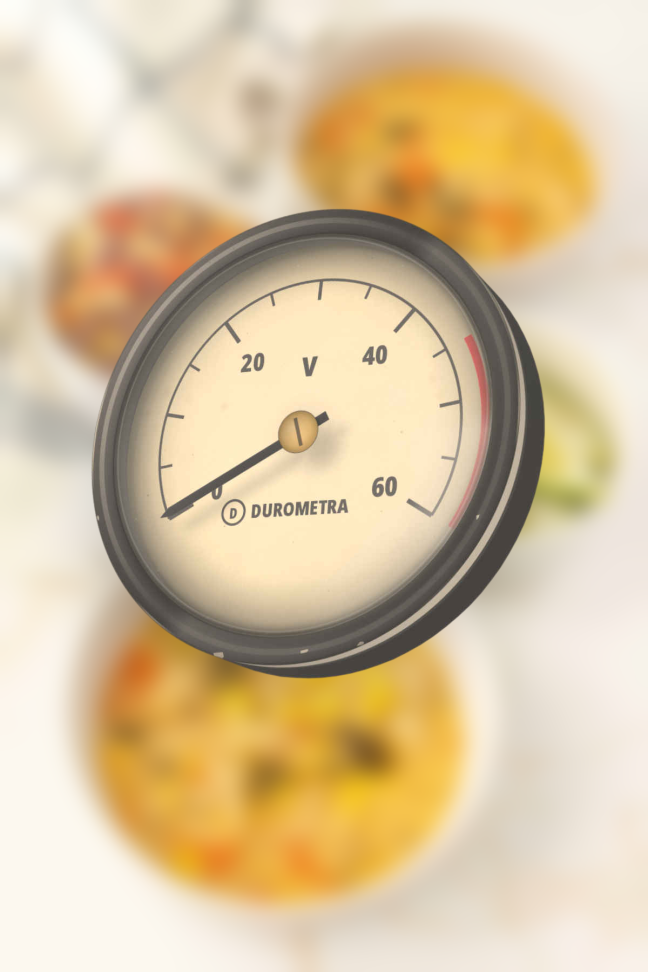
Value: 0 V
